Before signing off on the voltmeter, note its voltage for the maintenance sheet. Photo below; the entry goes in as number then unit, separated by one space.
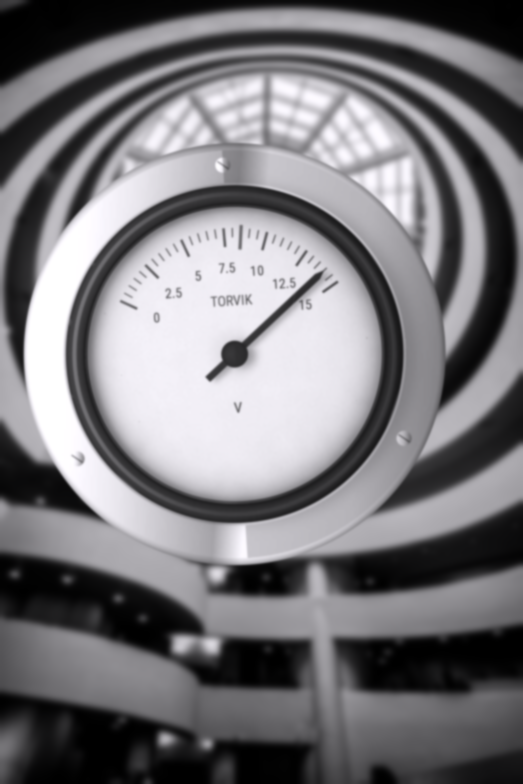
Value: 14 V
